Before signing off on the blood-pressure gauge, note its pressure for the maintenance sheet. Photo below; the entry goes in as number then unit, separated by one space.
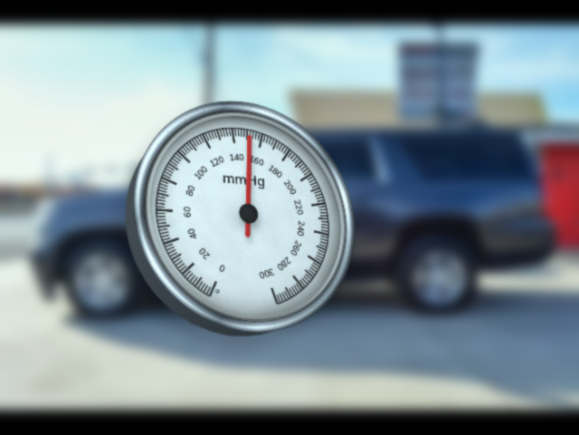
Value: 150 mmHg
